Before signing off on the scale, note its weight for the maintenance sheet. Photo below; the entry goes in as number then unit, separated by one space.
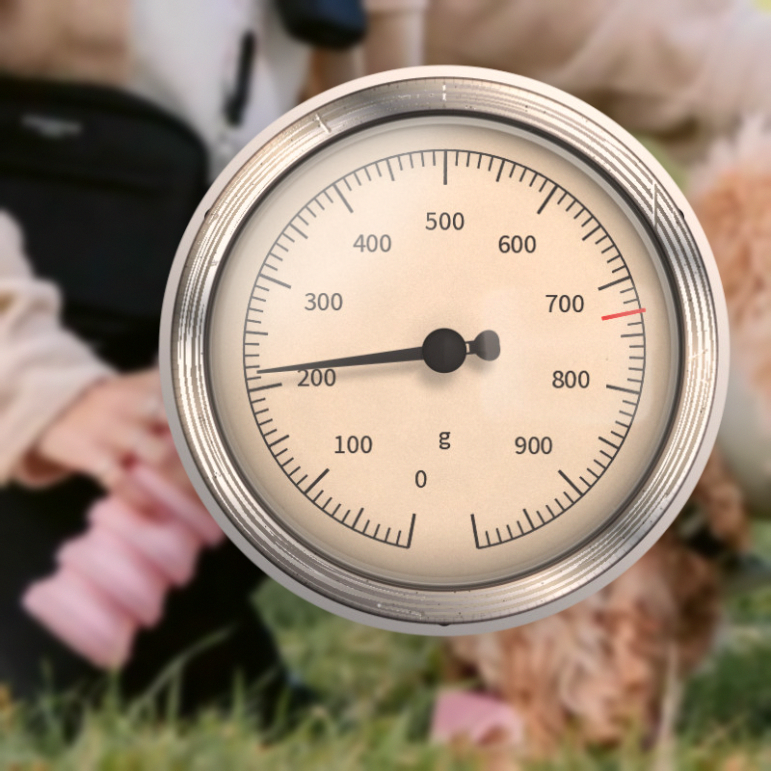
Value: 215 g
